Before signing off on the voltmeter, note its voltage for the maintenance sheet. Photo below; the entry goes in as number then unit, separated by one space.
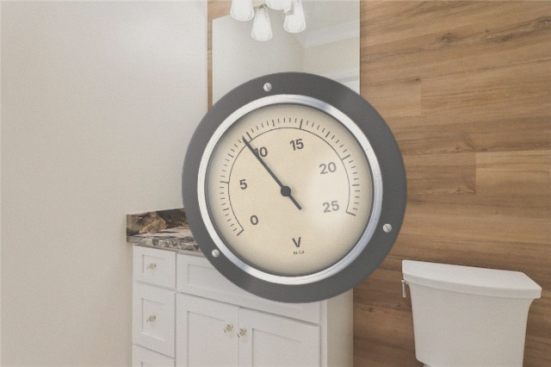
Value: 9.5 V
